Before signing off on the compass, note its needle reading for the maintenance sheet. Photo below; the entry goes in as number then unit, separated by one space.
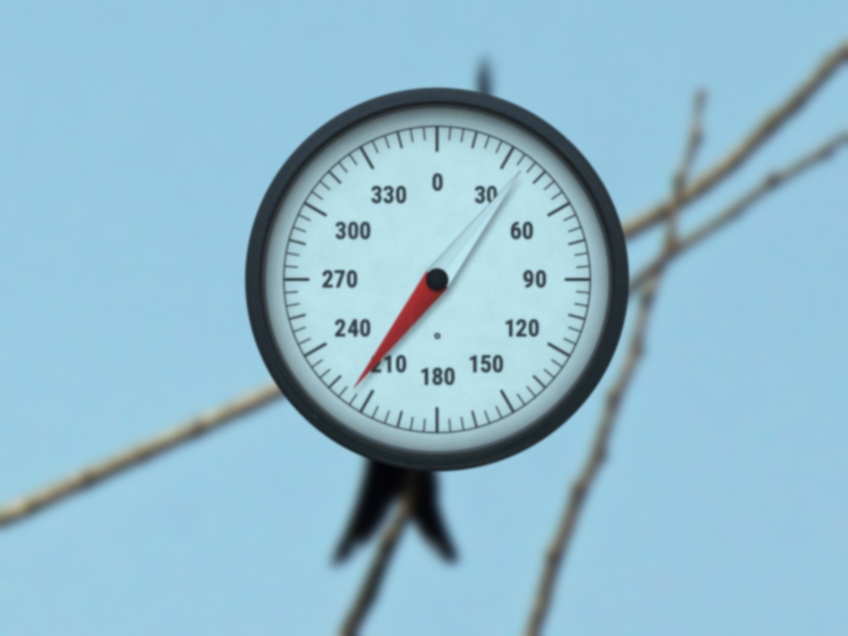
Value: 217.5 °
